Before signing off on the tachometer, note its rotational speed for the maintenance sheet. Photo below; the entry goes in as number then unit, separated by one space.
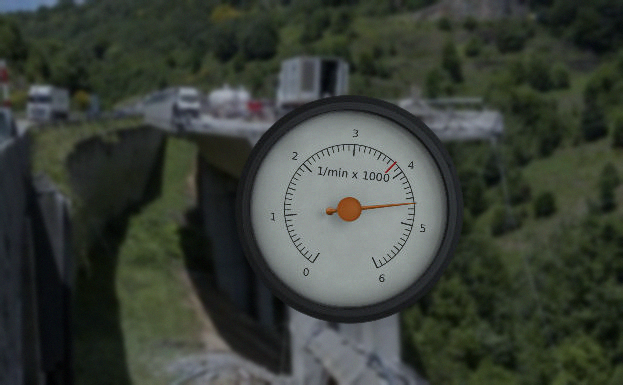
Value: 4600 rpm
